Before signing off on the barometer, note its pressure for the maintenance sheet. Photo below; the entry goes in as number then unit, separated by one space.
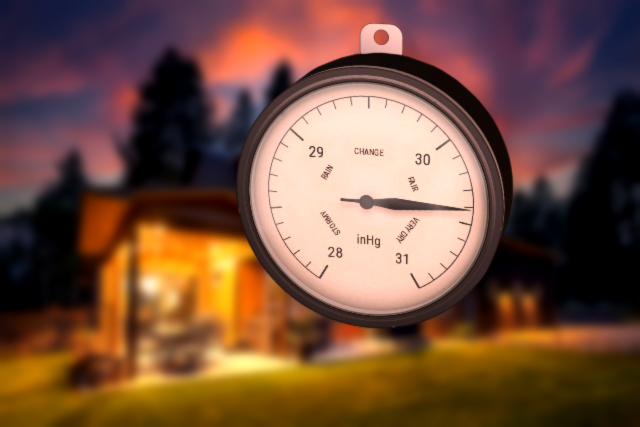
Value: 30.4 inHg
